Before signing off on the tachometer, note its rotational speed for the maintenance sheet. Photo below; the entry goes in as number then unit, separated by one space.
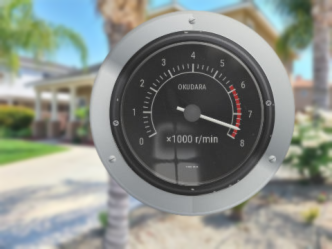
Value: 7600 rpm
